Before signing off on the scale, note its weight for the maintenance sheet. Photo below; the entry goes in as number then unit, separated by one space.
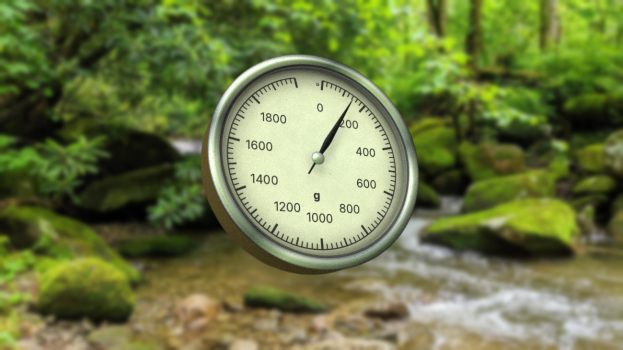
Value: 140 g
